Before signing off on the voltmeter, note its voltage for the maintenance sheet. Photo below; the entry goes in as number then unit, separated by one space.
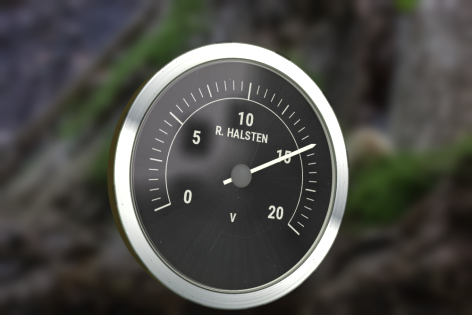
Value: 15 V
